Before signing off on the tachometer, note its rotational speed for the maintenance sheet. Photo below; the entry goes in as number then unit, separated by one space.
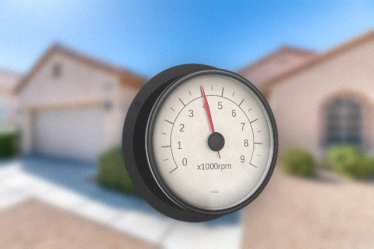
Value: 4000 rpm
